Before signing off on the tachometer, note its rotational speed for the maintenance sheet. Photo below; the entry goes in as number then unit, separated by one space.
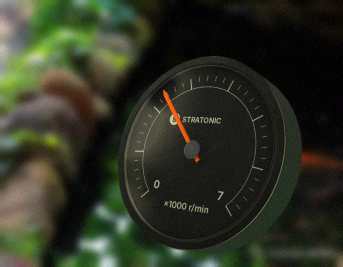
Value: 2400 rpm
